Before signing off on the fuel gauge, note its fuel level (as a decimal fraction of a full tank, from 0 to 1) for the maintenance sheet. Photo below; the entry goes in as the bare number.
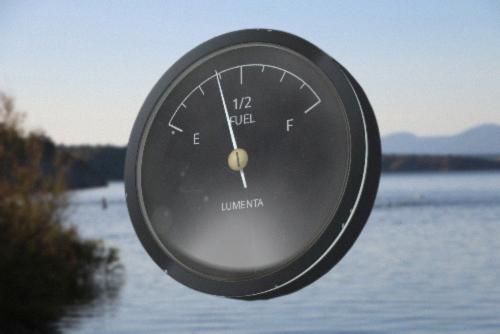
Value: 0.375
